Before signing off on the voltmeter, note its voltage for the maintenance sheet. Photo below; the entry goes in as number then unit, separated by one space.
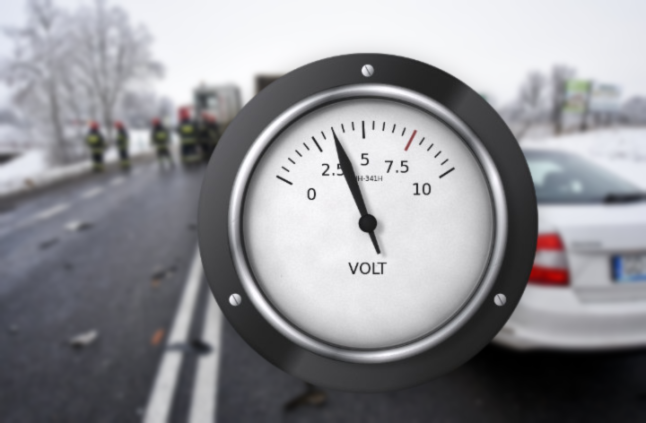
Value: 3.5 V
